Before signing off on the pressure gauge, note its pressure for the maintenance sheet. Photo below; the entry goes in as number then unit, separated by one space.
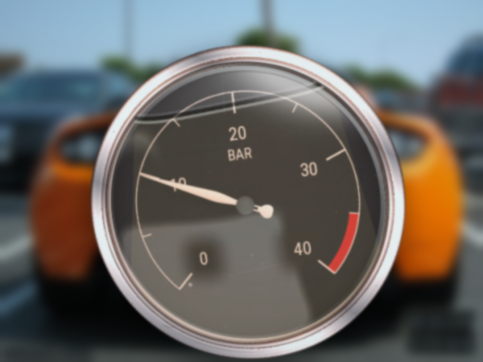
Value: 10 bar
